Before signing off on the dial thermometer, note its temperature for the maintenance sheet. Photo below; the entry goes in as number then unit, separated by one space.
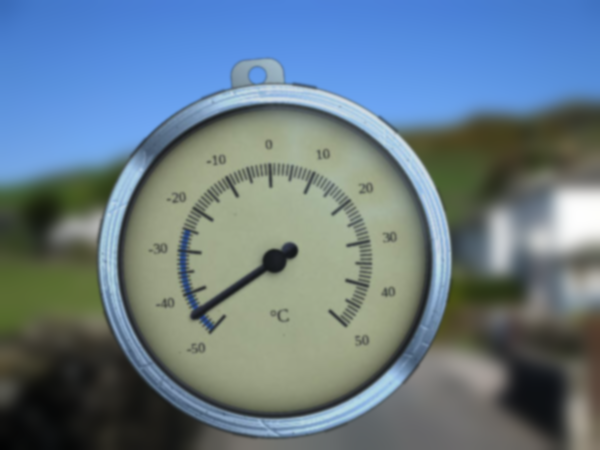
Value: -45 °C
